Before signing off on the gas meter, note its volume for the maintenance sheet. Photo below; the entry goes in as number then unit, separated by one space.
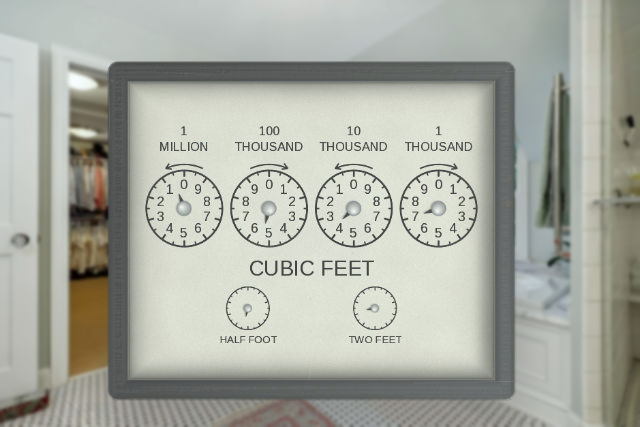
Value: 53700 ft³
